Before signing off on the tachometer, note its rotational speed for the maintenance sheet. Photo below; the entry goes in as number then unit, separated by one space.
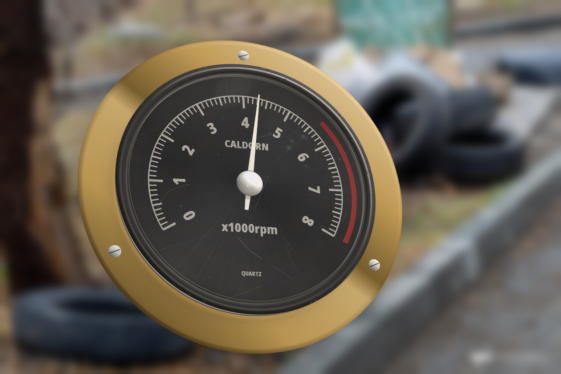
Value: 4300 rpm
